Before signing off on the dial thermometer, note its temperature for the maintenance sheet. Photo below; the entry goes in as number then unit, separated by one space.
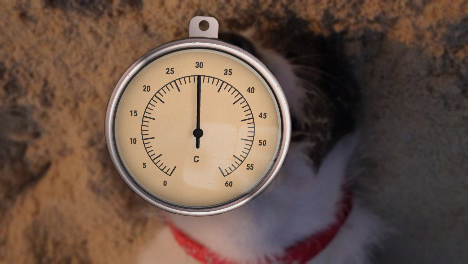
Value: 30 °C
